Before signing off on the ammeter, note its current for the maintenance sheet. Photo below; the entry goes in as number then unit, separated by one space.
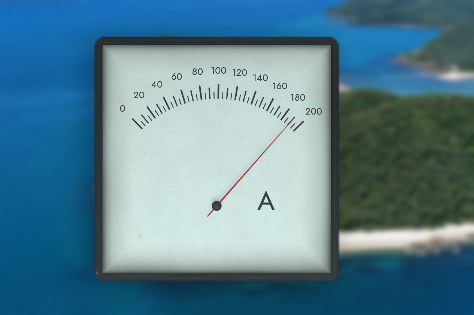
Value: 190 A
